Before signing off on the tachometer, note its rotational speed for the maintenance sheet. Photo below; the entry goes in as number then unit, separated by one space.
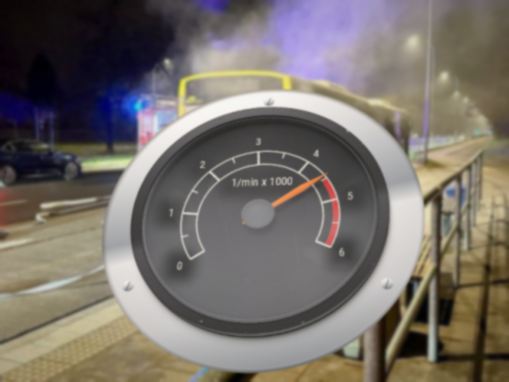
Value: 4500 rpm
